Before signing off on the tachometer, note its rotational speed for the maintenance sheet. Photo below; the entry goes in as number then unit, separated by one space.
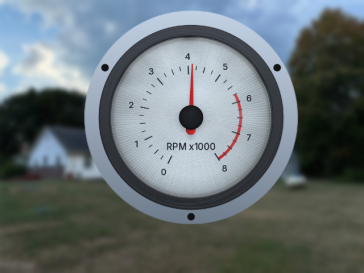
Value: 4125 rpm
